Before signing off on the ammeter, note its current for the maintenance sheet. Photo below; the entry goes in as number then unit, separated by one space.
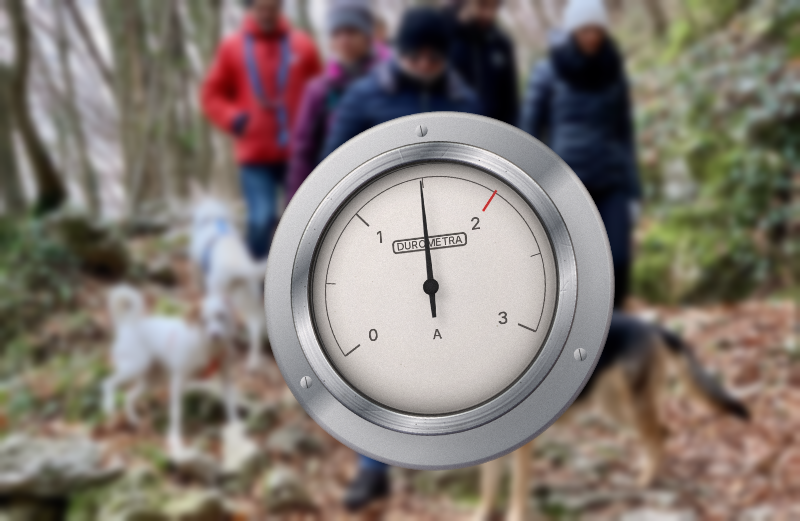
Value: 1.5 A
